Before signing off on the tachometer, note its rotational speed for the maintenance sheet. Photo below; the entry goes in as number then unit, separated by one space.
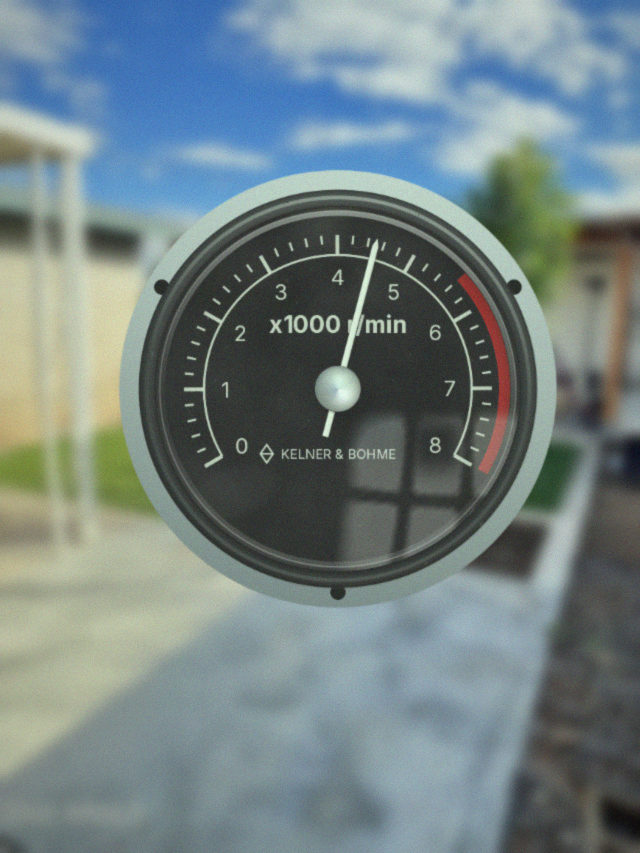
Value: 4500 rpm
